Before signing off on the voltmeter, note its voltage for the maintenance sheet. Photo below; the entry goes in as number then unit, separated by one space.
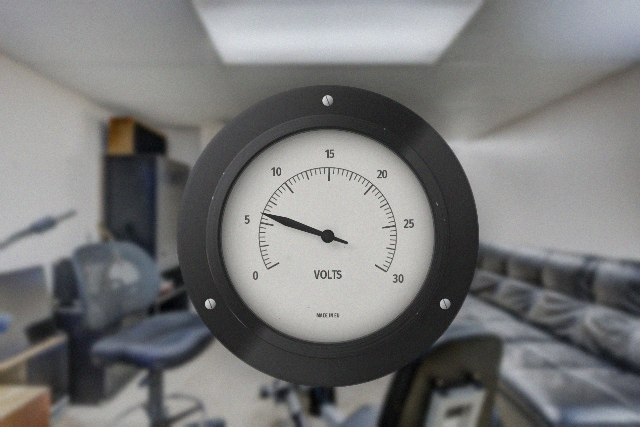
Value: 6 V
